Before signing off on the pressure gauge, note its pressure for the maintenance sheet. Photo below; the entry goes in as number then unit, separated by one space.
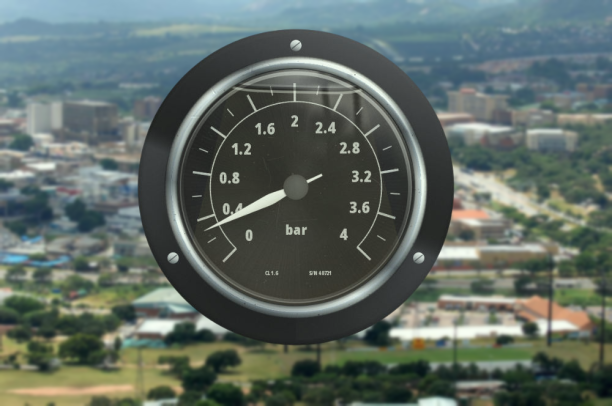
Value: 0.3 bar
